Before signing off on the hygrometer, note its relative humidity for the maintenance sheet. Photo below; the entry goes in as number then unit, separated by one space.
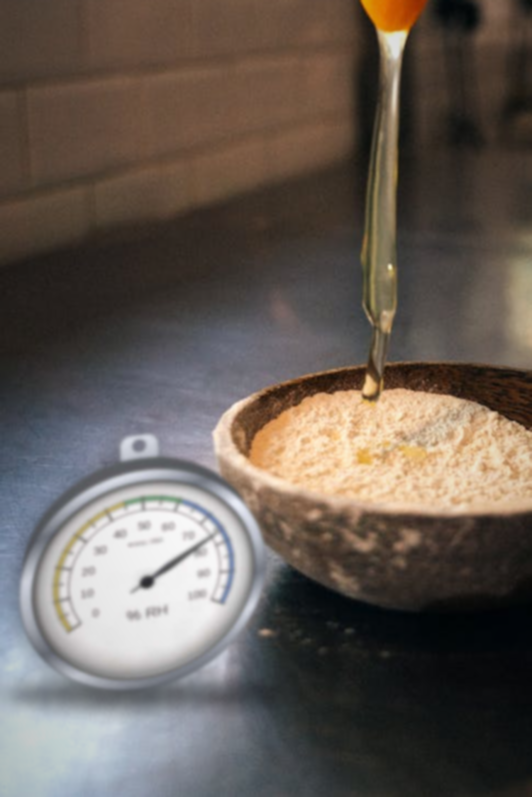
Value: 75 %
